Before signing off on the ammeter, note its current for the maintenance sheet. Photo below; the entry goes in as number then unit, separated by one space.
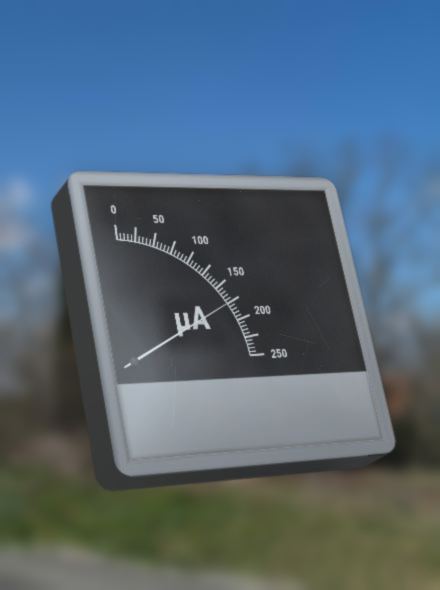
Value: 175 µA
